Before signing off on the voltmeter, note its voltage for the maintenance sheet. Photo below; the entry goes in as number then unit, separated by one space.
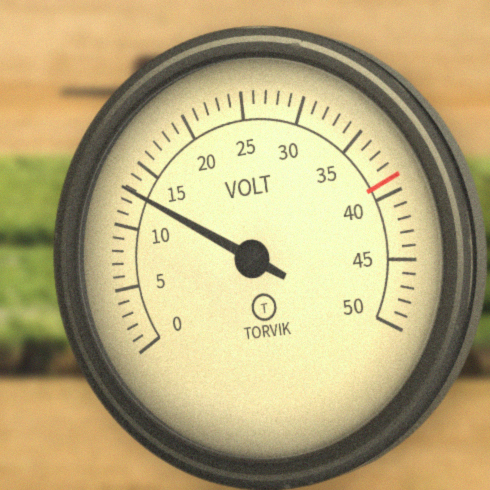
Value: 13 V
